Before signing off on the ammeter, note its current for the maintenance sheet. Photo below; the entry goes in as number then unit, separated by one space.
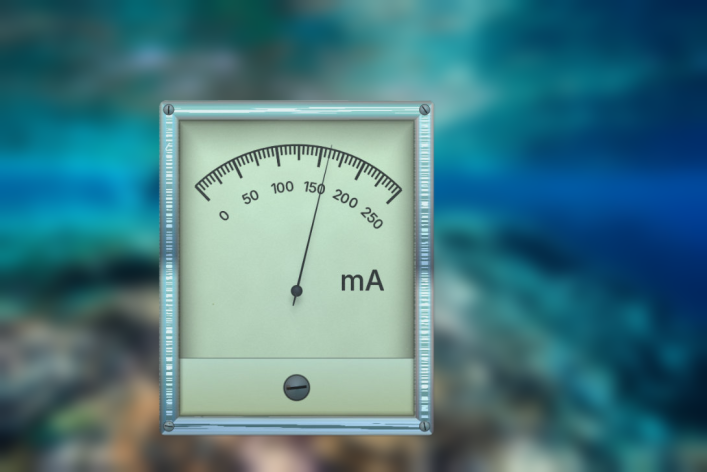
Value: 160 mA
